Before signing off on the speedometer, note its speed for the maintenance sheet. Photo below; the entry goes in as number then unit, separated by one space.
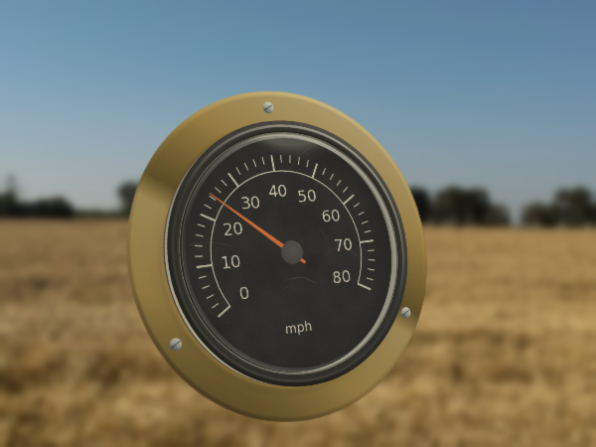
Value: 24 mph
